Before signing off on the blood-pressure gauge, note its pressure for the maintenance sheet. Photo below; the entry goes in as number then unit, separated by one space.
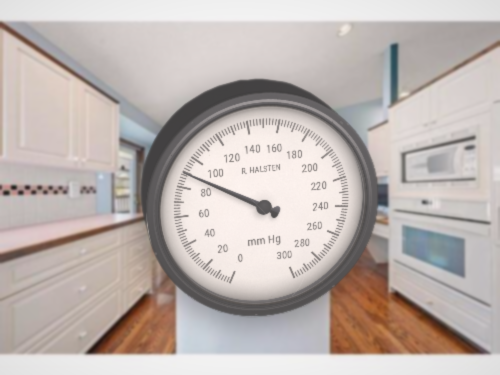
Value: 90 mmHg
